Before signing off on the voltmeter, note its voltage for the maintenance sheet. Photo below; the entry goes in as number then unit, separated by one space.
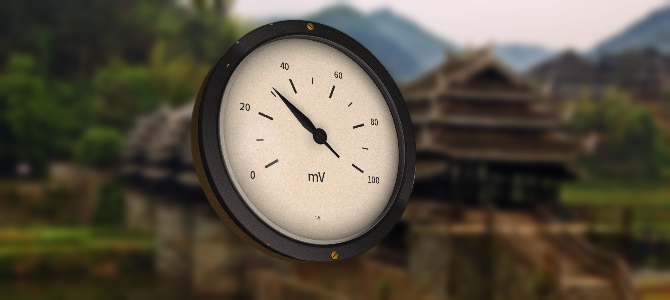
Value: 30 mV
